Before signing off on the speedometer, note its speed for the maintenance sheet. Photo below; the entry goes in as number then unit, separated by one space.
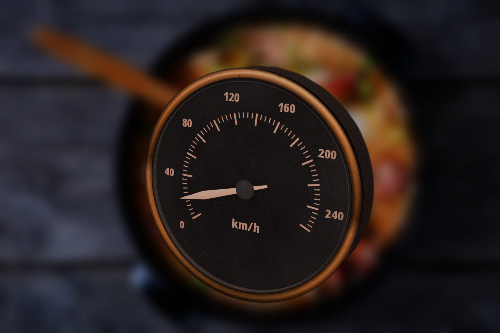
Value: 20 km/h
